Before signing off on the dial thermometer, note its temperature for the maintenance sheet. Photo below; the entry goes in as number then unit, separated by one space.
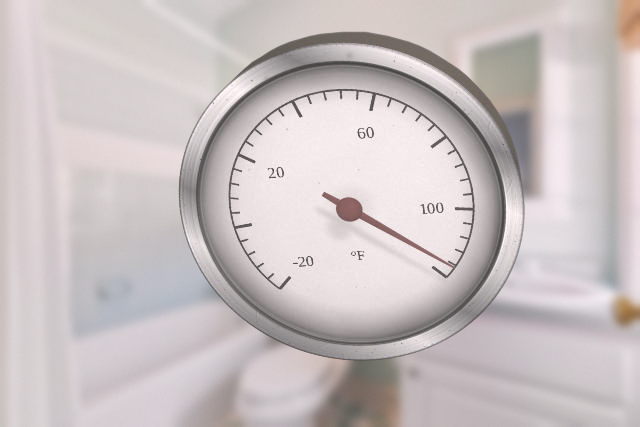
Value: 116 °F
